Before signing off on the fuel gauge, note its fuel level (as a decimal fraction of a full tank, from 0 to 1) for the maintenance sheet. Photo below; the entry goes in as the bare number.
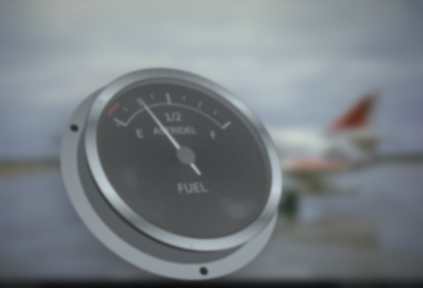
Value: 0.25
